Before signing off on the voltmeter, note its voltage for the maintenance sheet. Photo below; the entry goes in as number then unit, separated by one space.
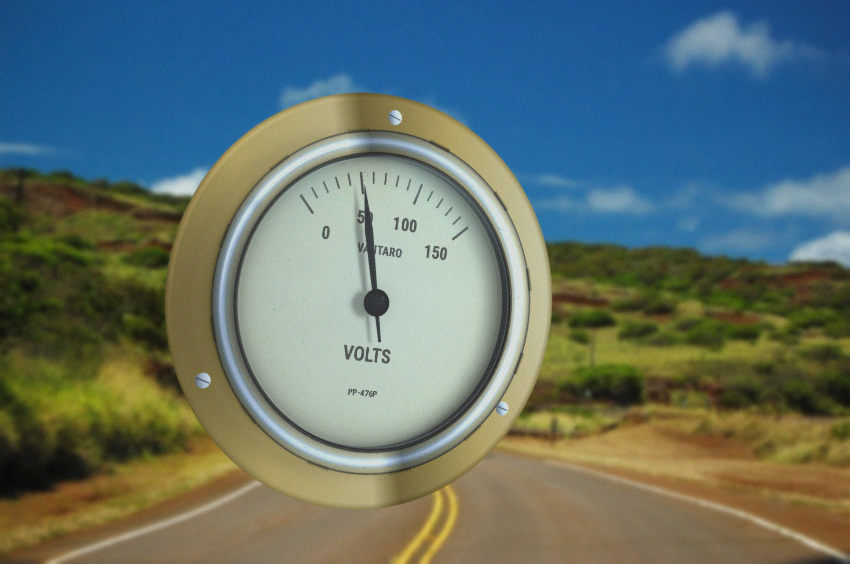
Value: 50 V
